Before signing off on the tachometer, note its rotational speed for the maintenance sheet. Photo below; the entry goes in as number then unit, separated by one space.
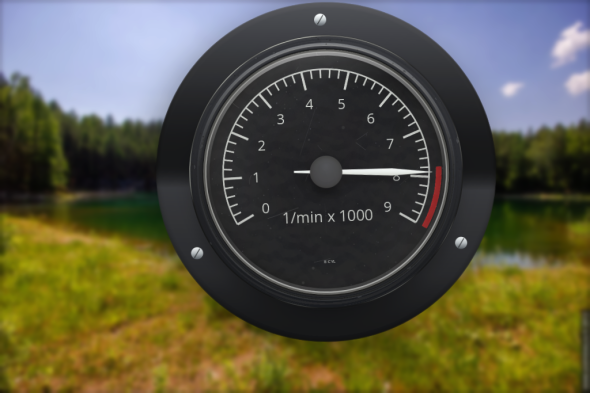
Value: 7900 rpm
